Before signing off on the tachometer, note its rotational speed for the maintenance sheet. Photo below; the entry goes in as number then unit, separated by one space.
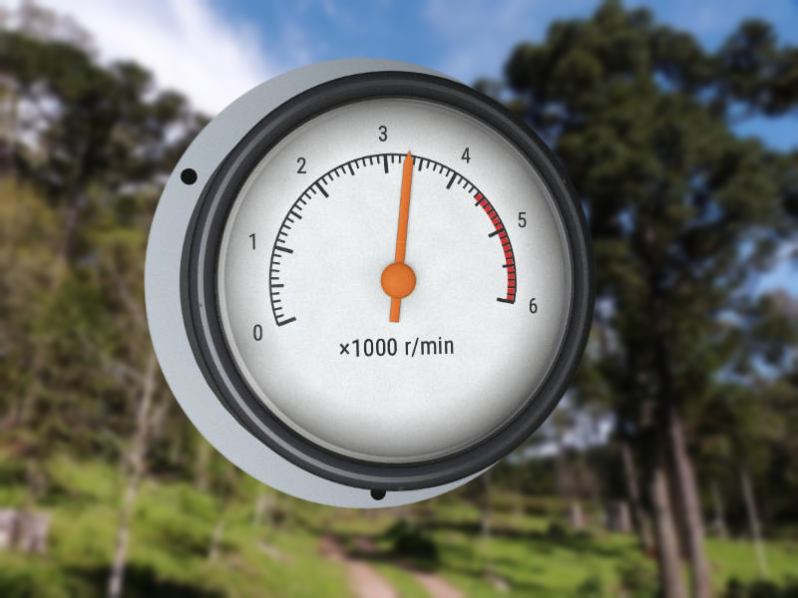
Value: 3300 rpm
